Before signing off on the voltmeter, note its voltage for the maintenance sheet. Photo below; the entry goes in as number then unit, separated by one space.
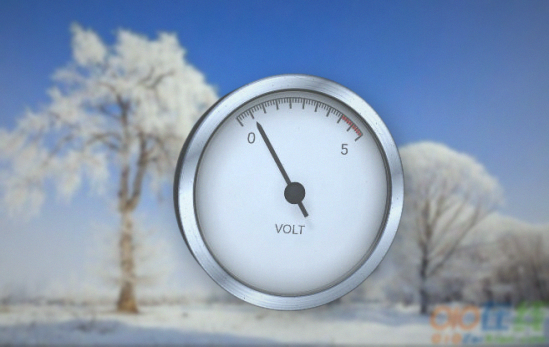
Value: 0.5 V
